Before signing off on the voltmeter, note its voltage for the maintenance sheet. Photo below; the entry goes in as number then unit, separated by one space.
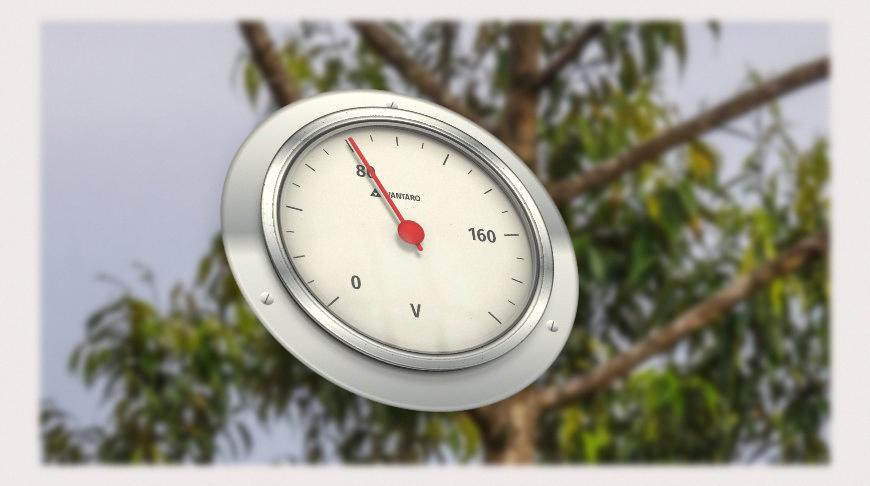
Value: 80 V
